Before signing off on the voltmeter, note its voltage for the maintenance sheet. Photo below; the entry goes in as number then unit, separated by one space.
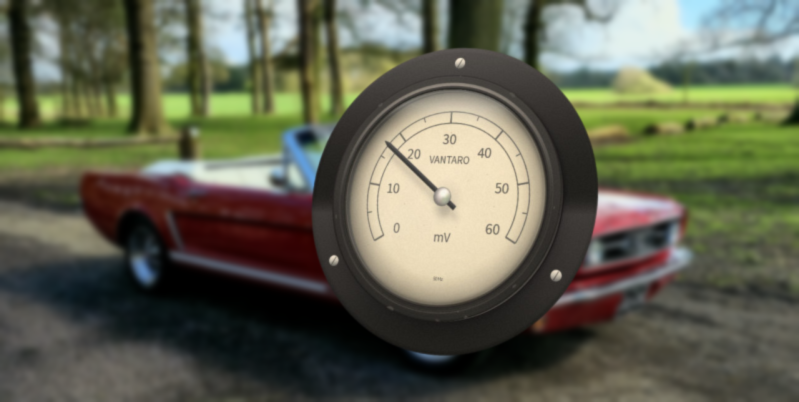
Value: 17.5 mV
